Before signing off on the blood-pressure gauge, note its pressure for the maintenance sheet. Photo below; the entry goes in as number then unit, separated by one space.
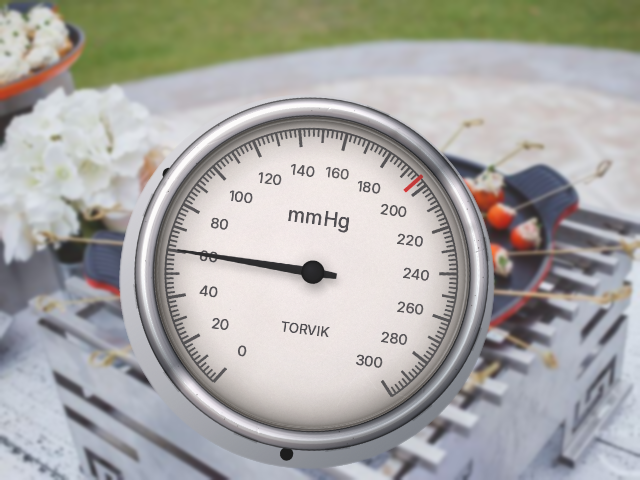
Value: 60 mmHg
